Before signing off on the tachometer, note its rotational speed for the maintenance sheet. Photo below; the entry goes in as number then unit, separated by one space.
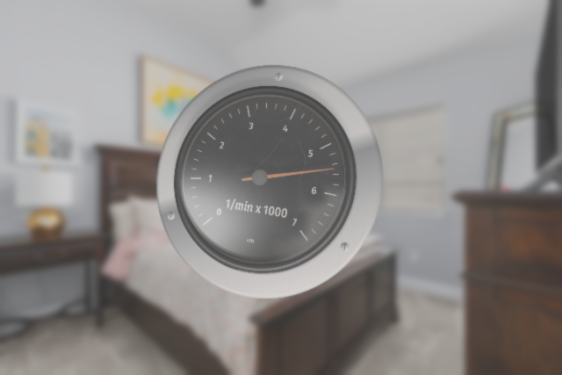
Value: 5500 rpm
